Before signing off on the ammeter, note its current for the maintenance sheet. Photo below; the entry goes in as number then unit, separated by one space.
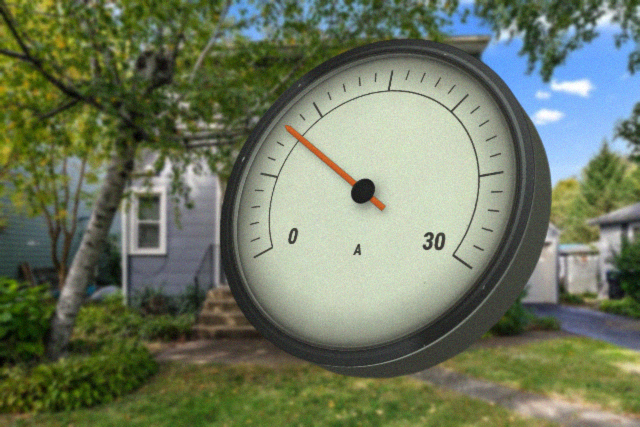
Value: 8 A
